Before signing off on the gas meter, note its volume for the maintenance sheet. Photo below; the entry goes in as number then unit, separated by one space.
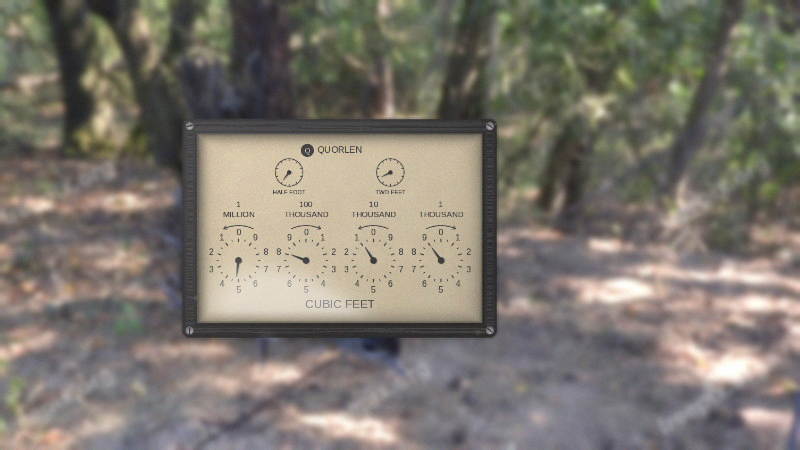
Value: 480900 ft³
